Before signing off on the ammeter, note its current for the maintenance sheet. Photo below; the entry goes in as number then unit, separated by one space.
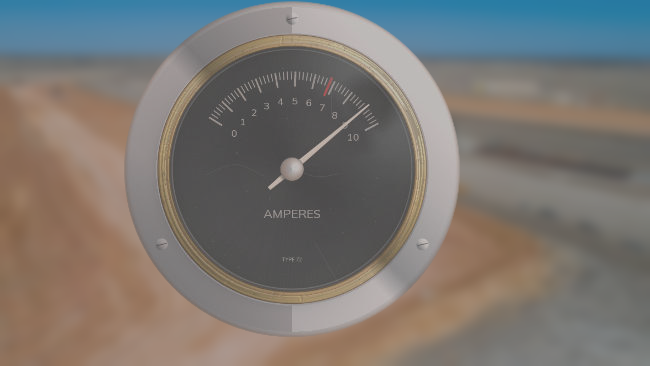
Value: 9 A
